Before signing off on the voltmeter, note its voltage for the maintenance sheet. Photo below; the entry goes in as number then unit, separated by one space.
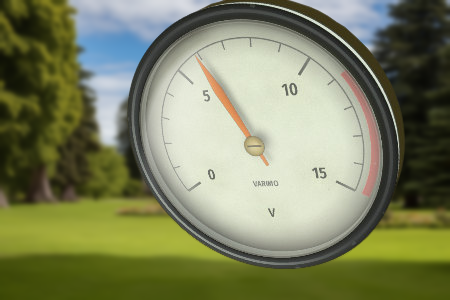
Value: 6 V
